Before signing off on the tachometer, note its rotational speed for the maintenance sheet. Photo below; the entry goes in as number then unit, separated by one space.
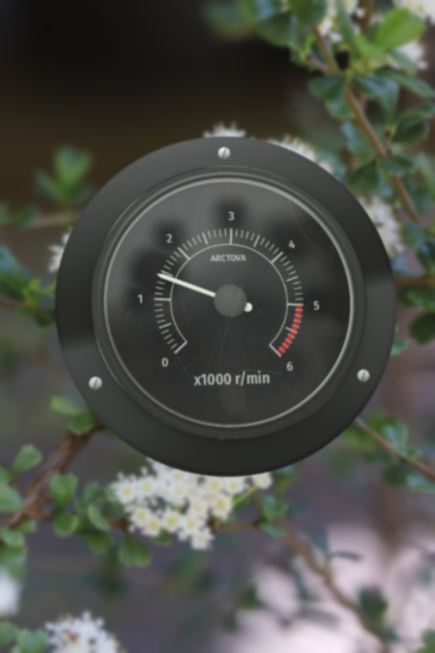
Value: 1400 rpm
